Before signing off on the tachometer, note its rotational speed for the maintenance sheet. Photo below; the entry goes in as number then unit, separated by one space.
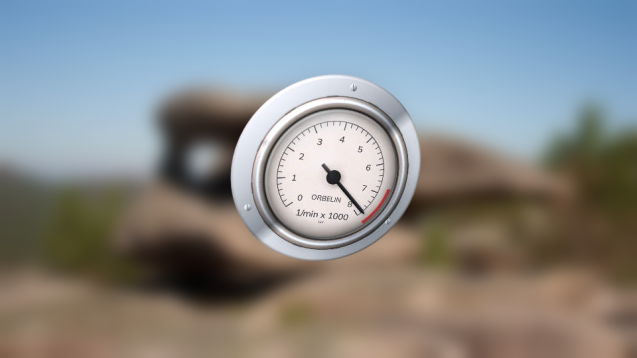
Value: 7800 rpm
